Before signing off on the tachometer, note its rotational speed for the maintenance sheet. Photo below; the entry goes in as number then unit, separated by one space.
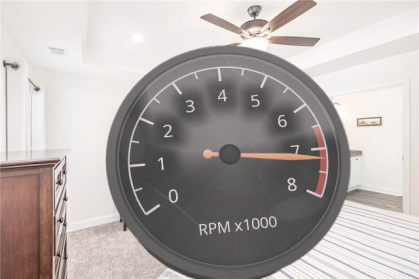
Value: 7250 rpm
